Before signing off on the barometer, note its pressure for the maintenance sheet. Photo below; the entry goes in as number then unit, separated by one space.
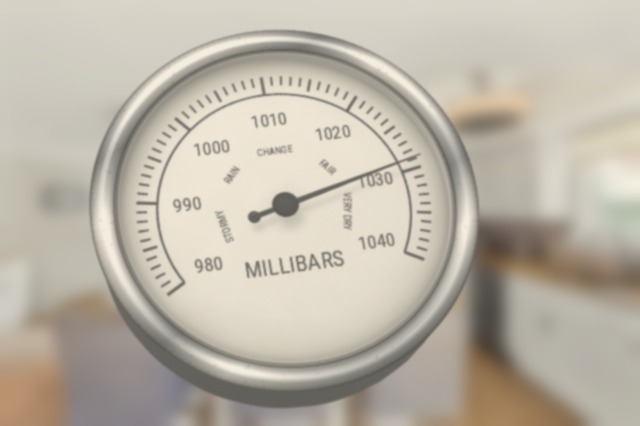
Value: 1029 mbar
